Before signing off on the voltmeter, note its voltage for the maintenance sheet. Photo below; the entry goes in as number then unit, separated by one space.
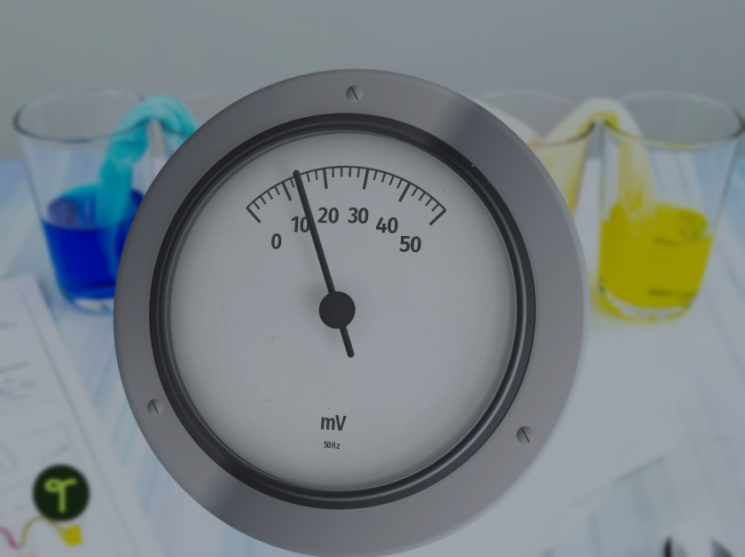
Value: 14 mV
